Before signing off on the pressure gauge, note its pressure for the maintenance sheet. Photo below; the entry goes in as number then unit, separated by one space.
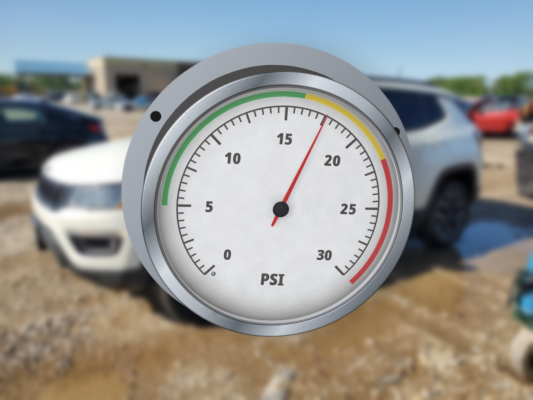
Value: 17.5 psi
